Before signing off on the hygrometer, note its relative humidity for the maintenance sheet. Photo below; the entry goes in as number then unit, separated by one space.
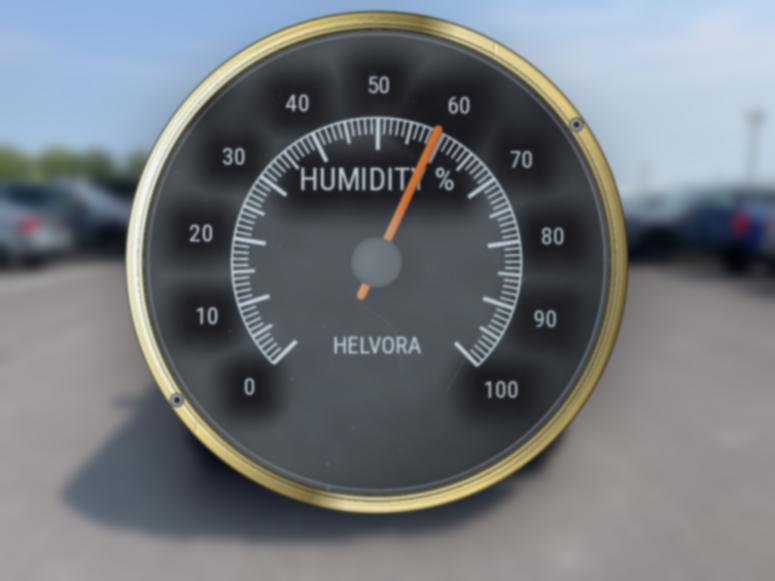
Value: 59 %
